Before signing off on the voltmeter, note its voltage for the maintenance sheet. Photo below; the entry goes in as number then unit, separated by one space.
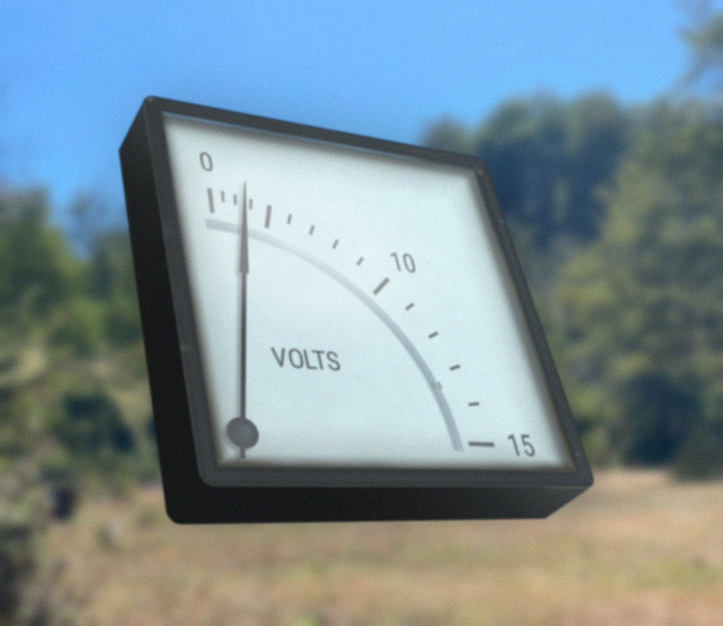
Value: 3.5 V
